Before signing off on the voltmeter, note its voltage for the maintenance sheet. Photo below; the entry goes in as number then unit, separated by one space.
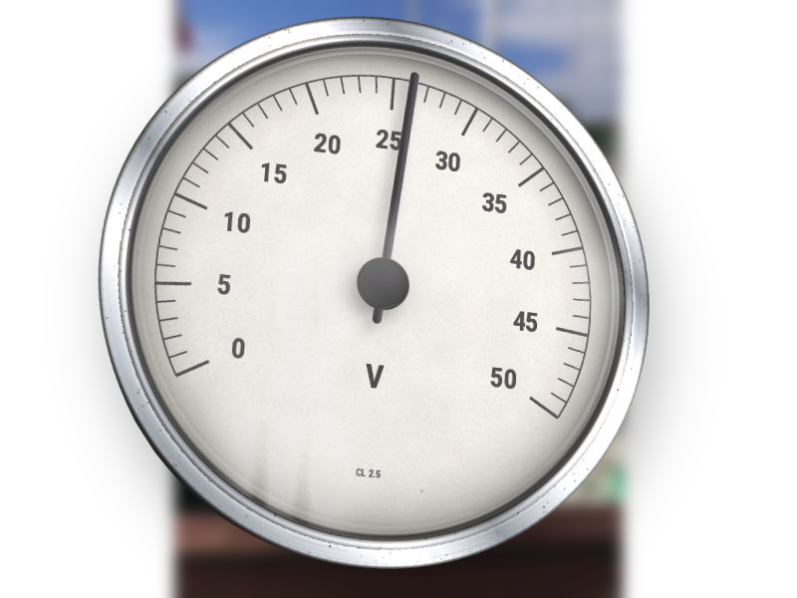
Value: 26 V
